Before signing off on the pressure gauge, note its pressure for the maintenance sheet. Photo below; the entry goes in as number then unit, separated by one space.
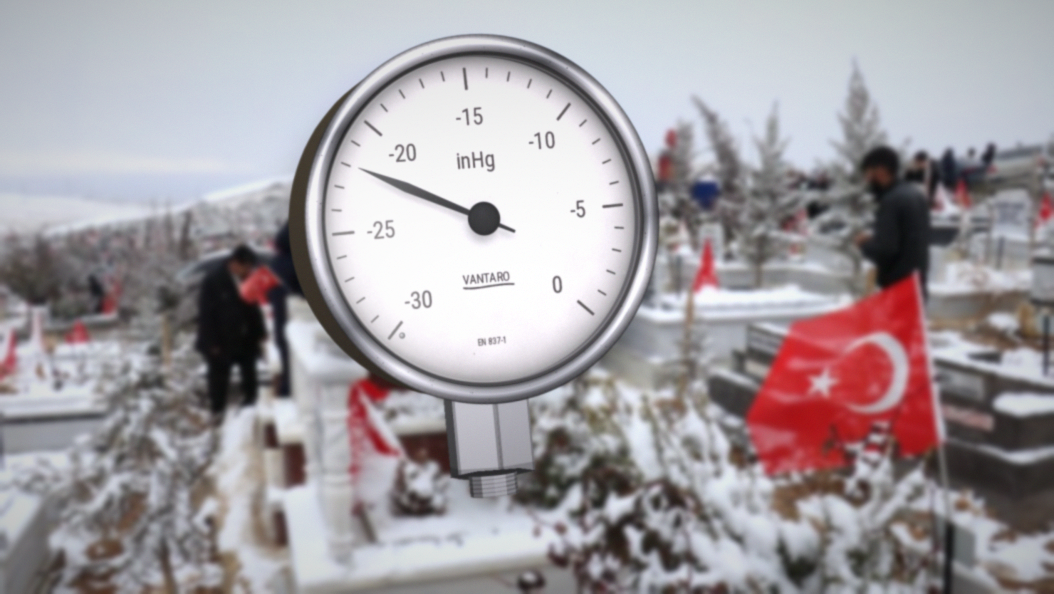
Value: -22 inHg
